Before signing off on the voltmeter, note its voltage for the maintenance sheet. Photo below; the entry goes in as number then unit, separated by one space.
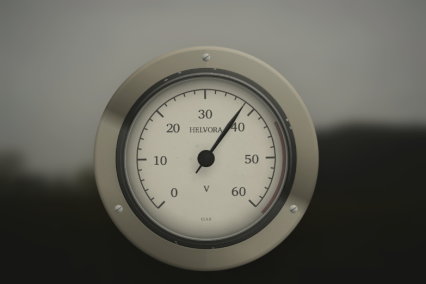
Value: 38 V
